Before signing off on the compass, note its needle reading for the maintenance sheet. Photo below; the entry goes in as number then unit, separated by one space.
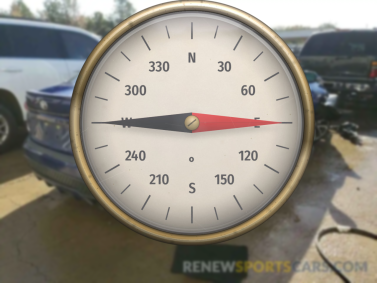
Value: 90 °
